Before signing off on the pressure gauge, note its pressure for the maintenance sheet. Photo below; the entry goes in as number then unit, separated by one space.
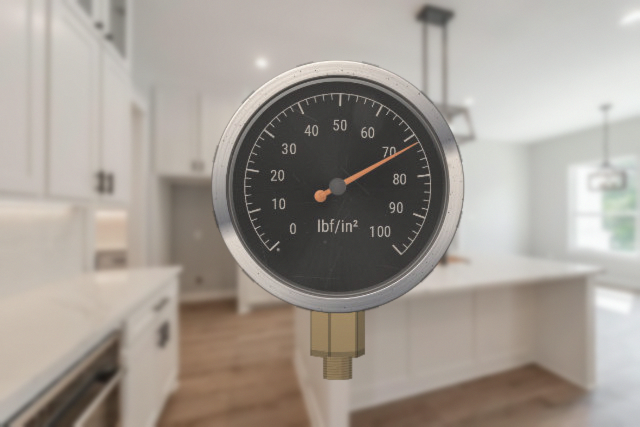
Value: 72 psi
